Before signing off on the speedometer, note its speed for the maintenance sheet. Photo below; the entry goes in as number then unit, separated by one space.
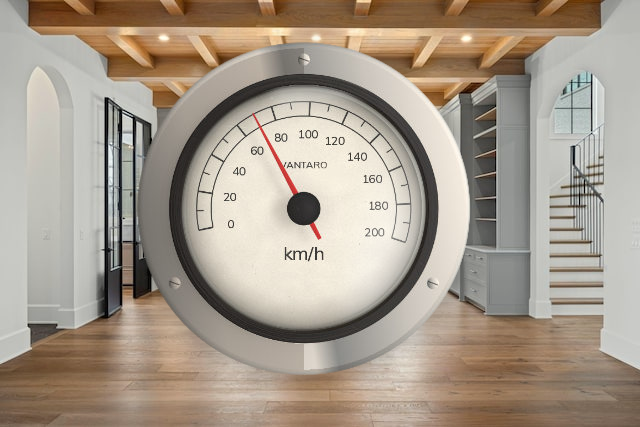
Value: 70 km/h
